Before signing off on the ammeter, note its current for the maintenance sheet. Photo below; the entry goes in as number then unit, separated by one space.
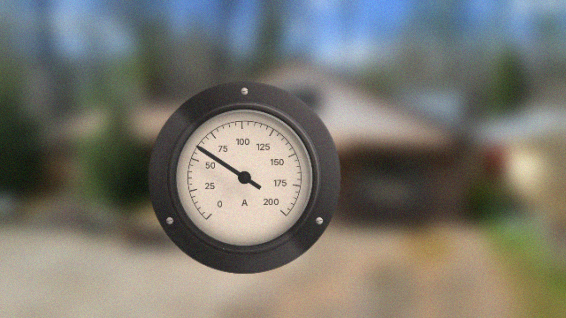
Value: 60 A
